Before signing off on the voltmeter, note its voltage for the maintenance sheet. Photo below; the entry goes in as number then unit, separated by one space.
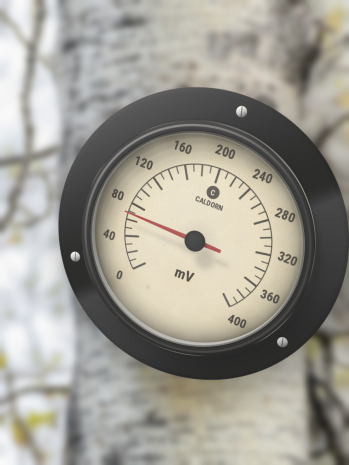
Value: 70 mV
